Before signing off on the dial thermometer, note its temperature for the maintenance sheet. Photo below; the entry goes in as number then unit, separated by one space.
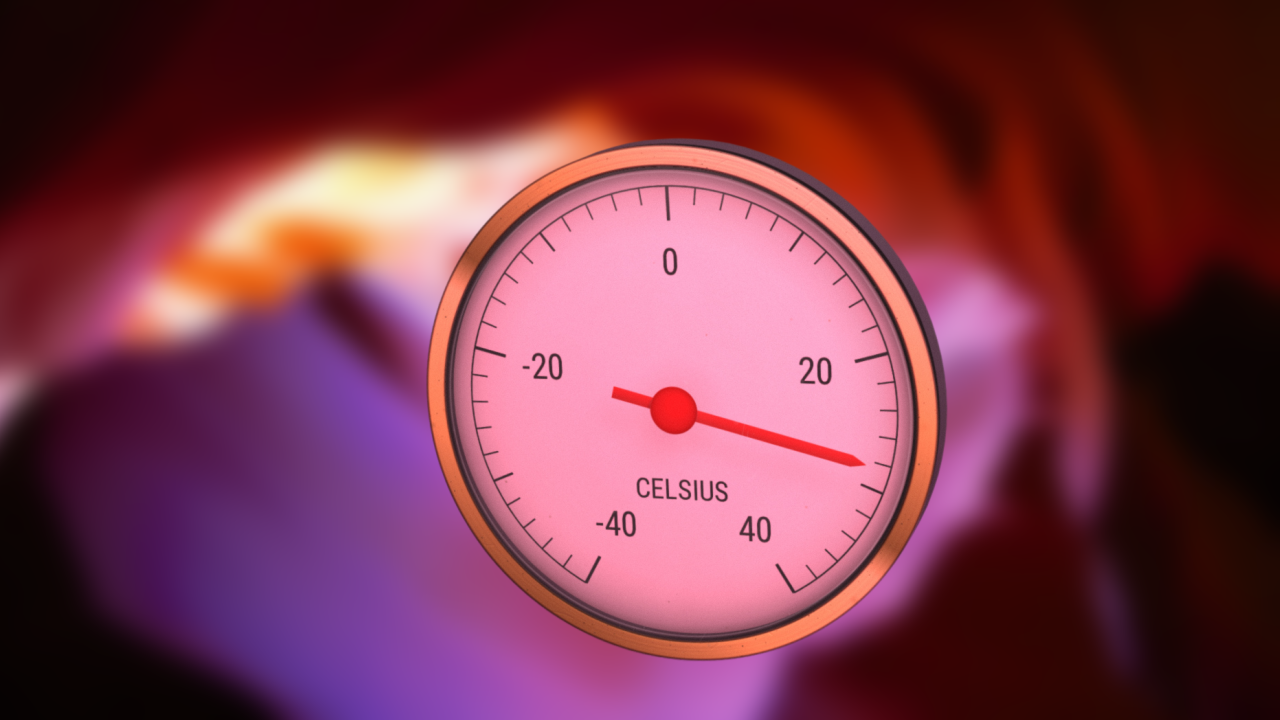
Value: 28 °C
